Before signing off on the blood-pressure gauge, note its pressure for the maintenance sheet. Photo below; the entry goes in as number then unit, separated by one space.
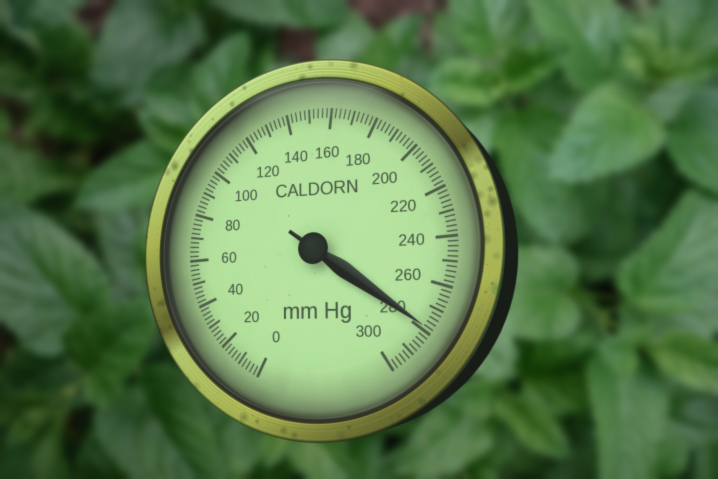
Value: 278 mmHg
